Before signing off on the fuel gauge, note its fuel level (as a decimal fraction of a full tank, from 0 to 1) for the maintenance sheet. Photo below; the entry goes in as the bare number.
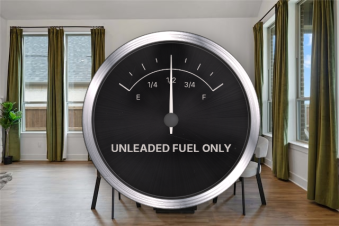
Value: 0.5
